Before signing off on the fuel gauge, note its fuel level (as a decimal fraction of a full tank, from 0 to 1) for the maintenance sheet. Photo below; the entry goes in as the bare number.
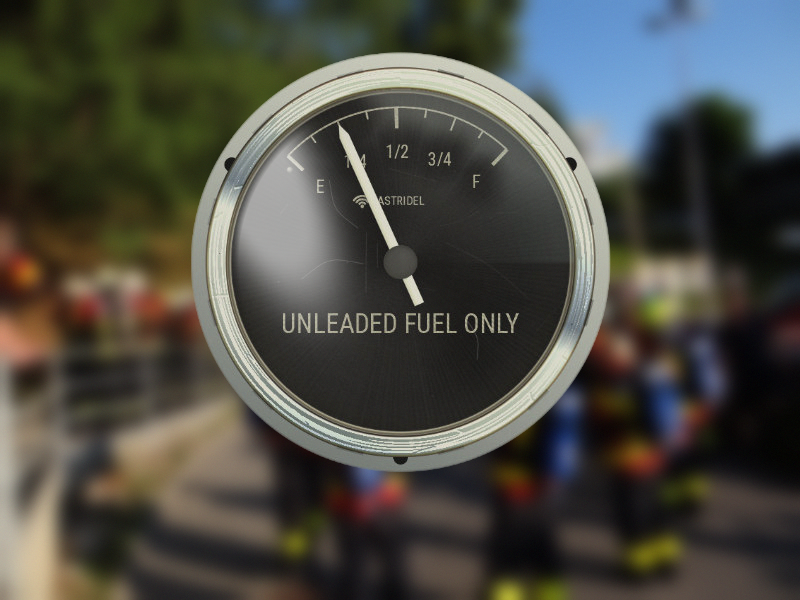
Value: 0.25
